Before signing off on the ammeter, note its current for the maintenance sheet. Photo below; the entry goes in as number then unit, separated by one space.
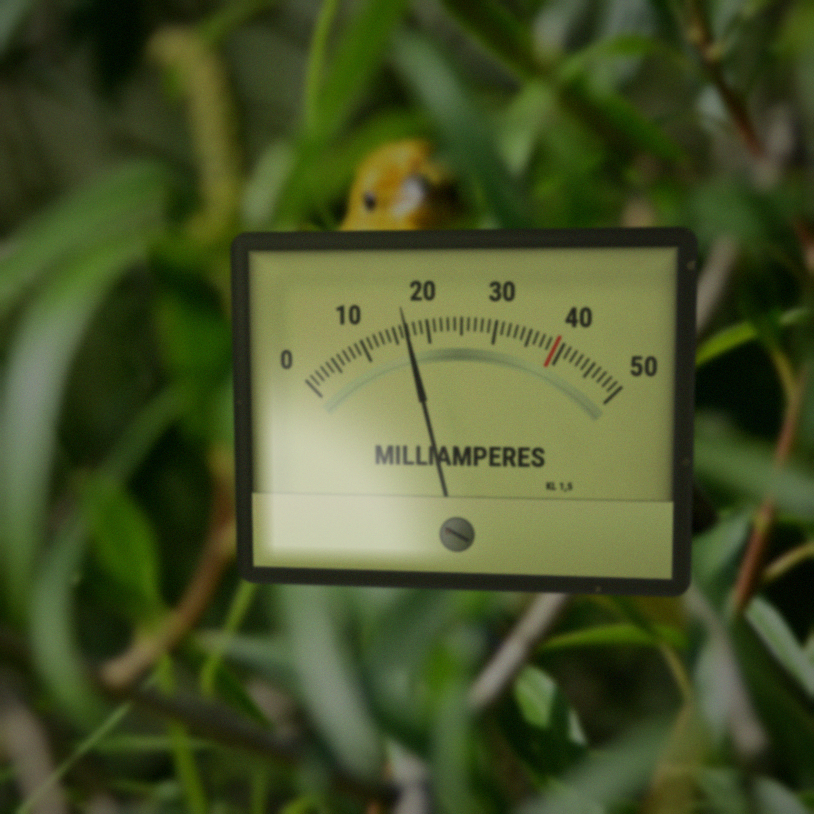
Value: 17 mA
